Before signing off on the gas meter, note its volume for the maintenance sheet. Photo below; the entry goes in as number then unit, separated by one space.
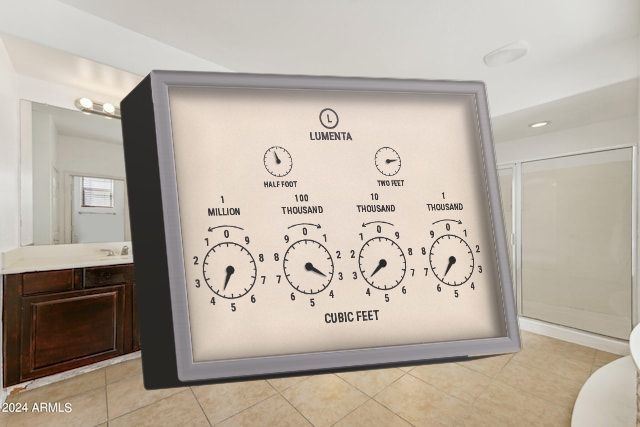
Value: 433600 ft³
